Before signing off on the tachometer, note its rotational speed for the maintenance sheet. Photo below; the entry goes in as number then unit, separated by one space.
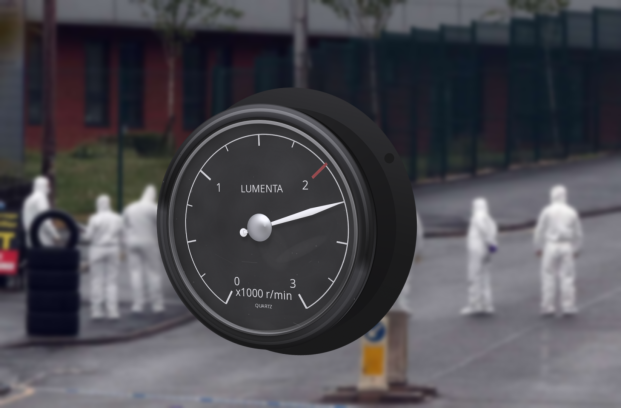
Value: 2250 rpm
